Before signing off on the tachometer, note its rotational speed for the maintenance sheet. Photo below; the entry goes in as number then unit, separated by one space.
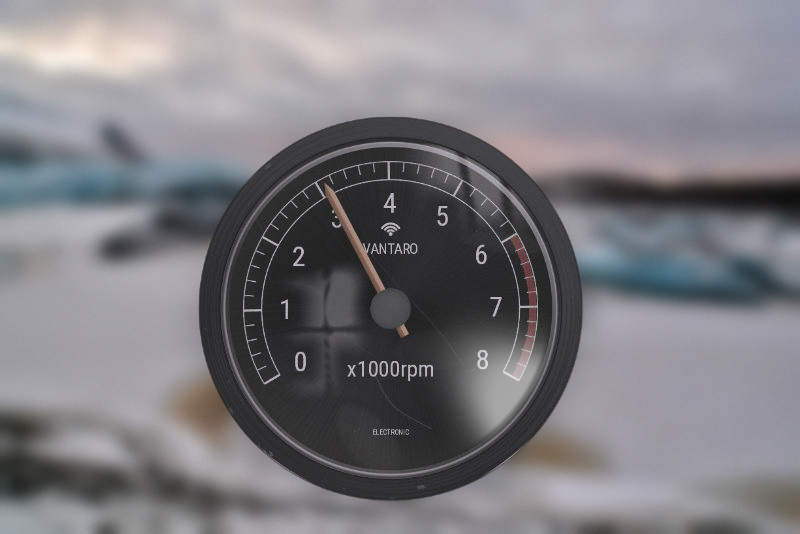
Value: 3100 rpm
